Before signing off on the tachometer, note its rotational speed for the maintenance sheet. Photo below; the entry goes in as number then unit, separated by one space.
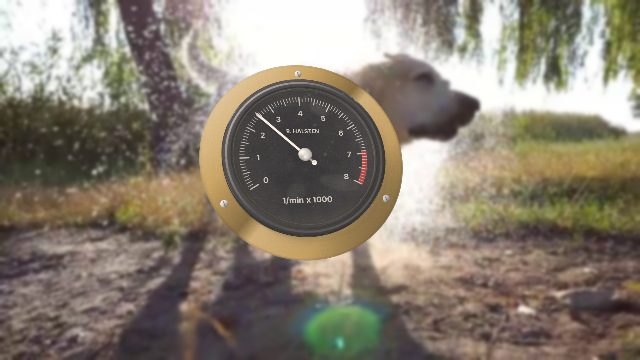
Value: 2500 rpm
